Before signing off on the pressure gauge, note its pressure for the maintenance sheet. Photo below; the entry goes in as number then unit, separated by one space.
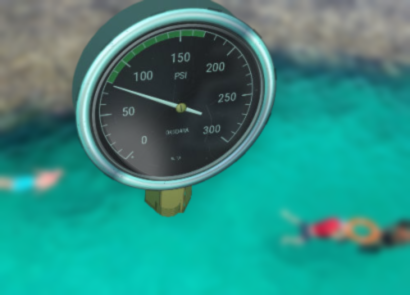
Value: 80 psi
